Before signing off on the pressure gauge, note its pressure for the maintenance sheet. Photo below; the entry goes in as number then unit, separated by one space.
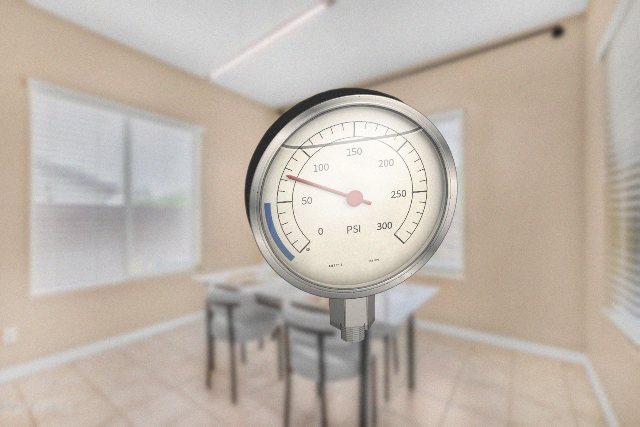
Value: 75 psi
